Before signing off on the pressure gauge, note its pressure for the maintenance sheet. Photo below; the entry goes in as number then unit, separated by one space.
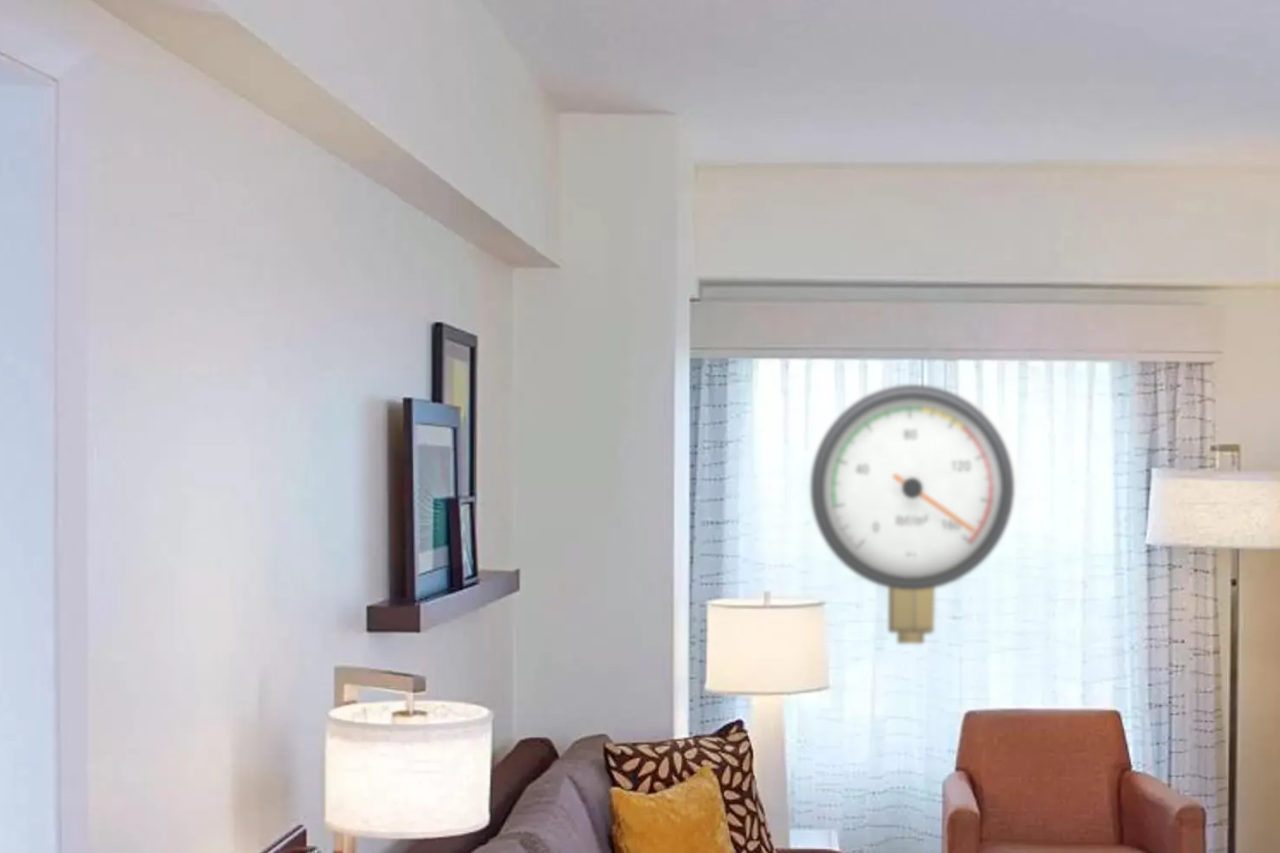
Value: 155 psi
